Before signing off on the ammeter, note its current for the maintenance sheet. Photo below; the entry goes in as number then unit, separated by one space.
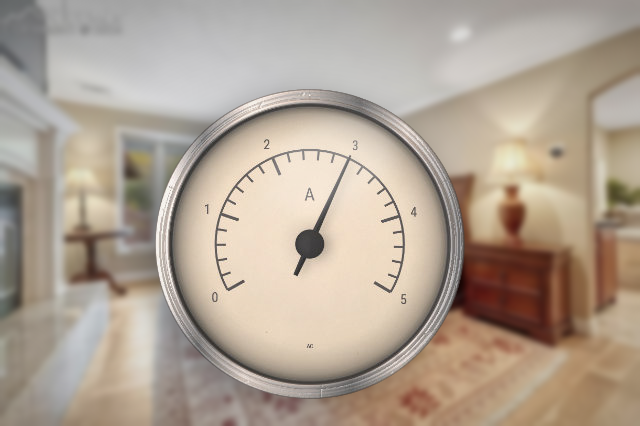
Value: 3 A
